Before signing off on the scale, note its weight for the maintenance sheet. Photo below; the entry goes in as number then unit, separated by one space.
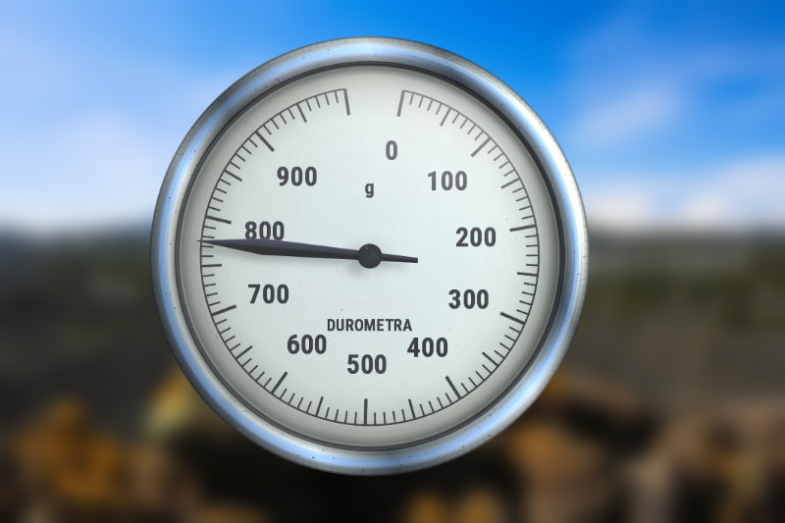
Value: 775 g
